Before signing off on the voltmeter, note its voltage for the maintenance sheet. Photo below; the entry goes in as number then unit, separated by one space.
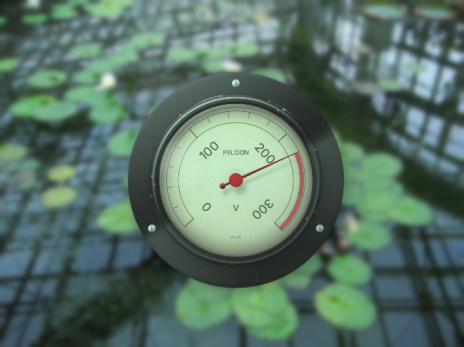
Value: 220 V
